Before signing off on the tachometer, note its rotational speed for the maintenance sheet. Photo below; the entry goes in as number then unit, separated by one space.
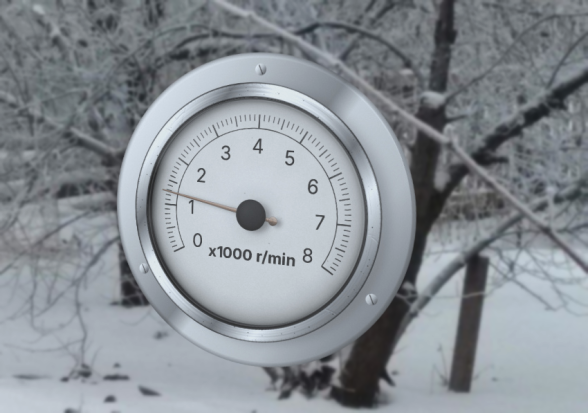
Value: 1300 rpm
